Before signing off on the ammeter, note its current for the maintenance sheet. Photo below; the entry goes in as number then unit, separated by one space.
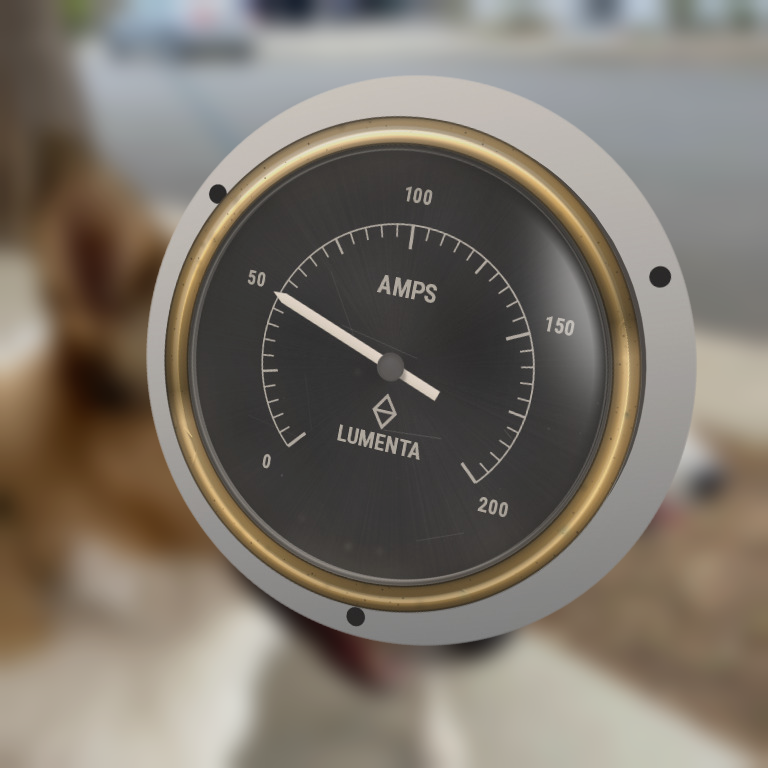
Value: 50 A
